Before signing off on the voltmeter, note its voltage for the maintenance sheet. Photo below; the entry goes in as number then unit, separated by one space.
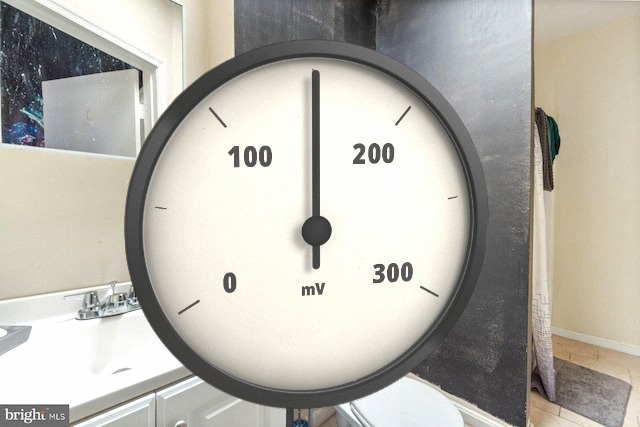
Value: 150 mV
